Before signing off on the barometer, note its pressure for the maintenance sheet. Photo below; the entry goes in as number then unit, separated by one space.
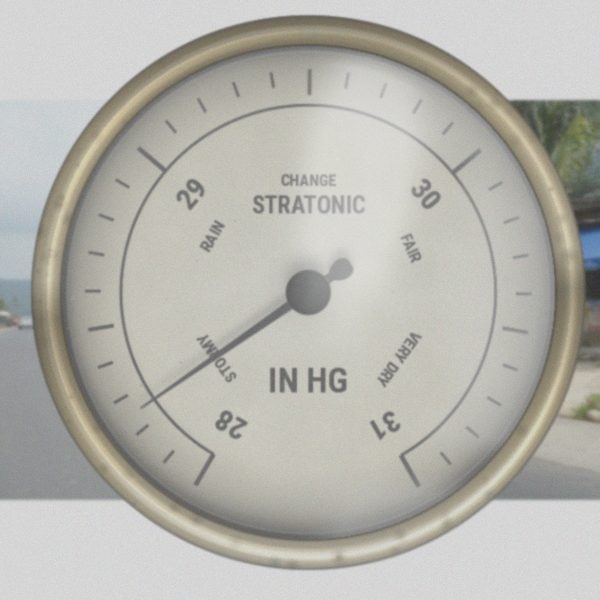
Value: 28.25 inHg
